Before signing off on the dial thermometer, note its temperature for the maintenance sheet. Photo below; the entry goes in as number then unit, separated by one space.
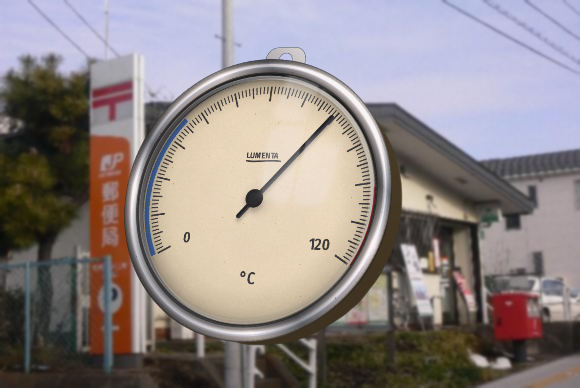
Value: 80 °C
